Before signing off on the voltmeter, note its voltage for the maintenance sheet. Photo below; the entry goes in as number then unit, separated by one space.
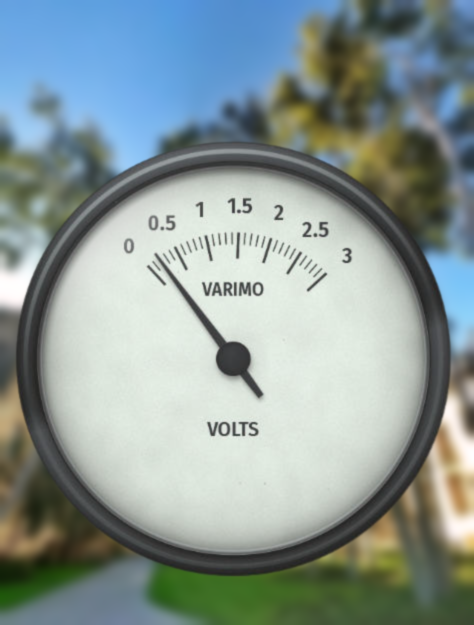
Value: 0.2 V
